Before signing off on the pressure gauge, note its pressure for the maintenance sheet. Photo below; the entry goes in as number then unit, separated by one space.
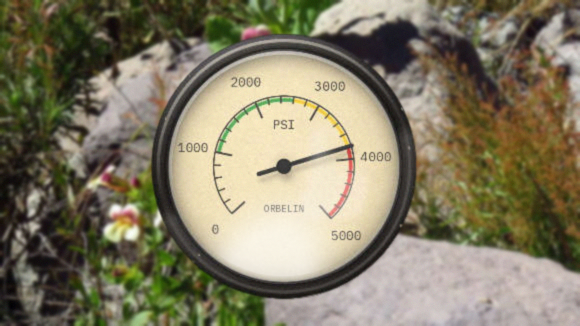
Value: 3800 psi
